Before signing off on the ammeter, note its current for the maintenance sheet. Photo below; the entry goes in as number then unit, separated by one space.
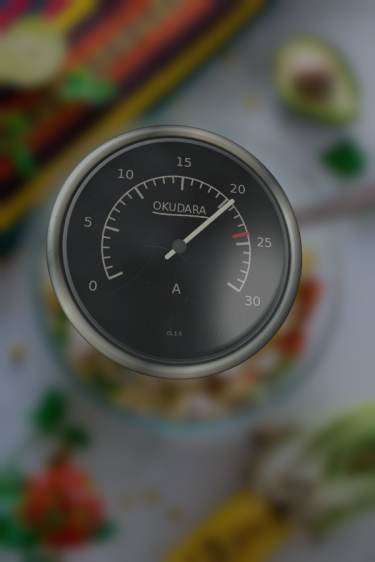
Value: 20.5 A
